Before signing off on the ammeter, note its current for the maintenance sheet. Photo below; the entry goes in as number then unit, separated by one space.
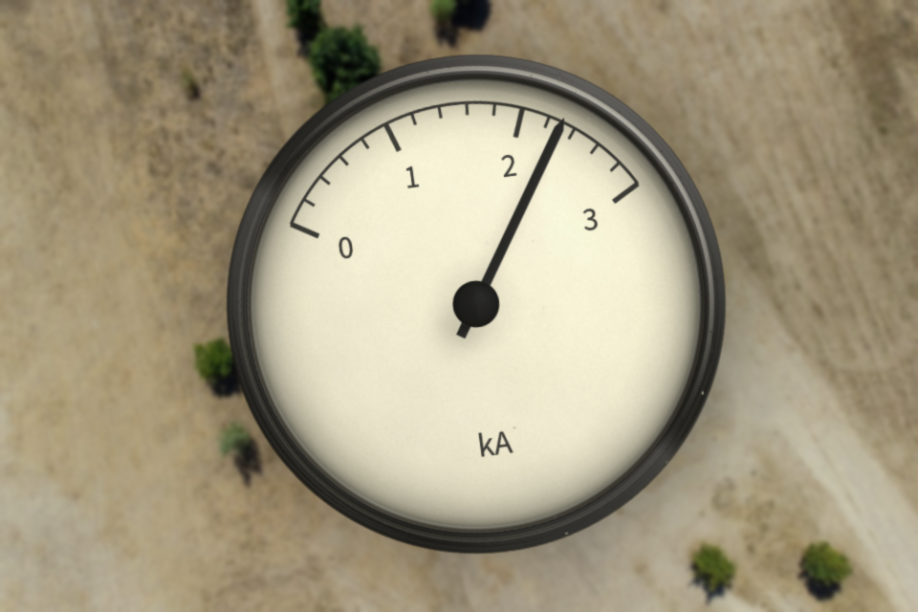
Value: 2.3 kA
